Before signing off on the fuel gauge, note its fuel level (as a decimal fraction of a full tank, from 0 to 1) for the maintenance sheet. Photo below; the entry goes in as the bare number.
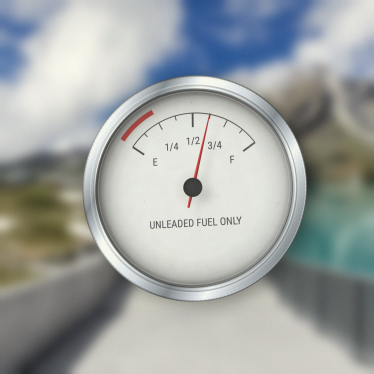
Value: 0.625
